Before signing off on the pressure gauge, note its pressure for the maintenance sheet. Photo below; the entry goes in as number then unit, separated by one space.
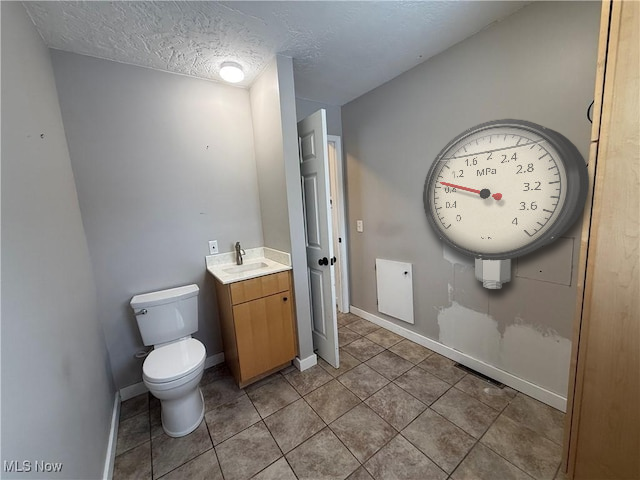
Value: 0.9 MPa
